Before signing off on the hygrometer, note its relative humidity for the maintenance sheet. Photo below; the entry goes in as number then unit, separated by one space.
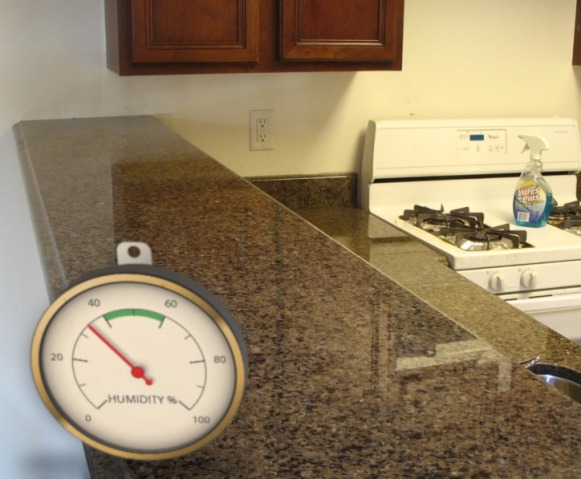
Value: 35 %
